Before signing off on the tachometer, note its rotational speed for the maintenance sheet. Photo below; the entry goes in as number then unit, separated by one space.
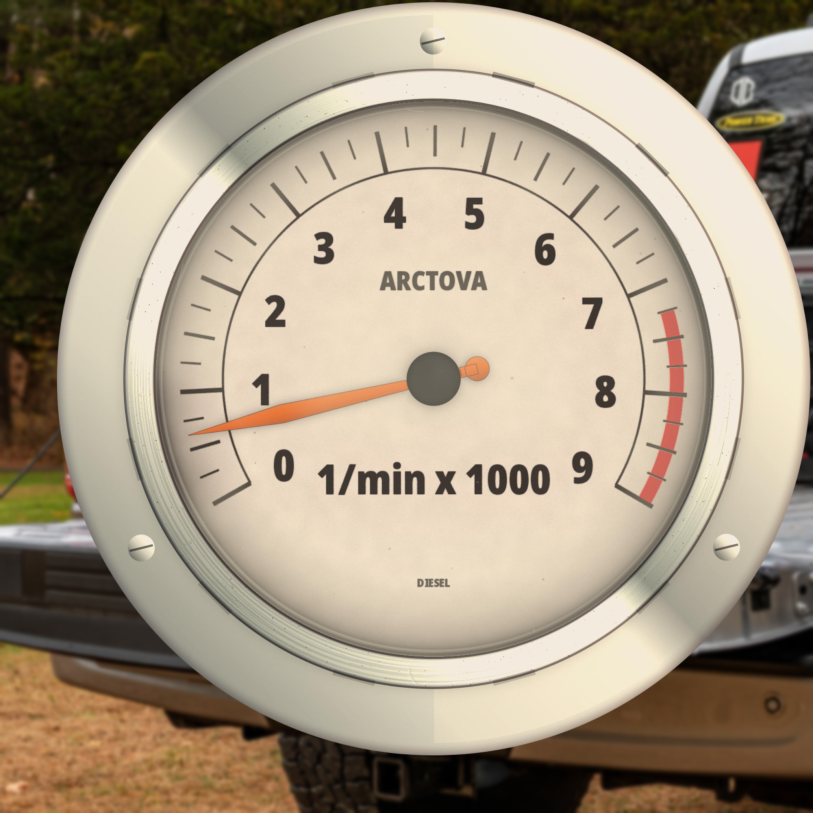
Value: 625 rpm
